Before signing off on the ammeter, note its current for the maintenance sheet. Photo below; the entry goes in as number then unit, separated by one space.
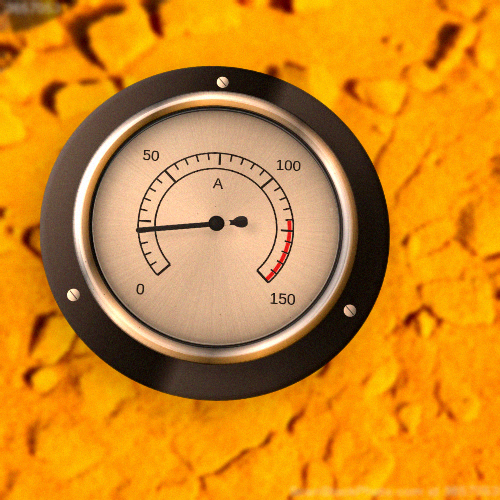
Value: 20 A
